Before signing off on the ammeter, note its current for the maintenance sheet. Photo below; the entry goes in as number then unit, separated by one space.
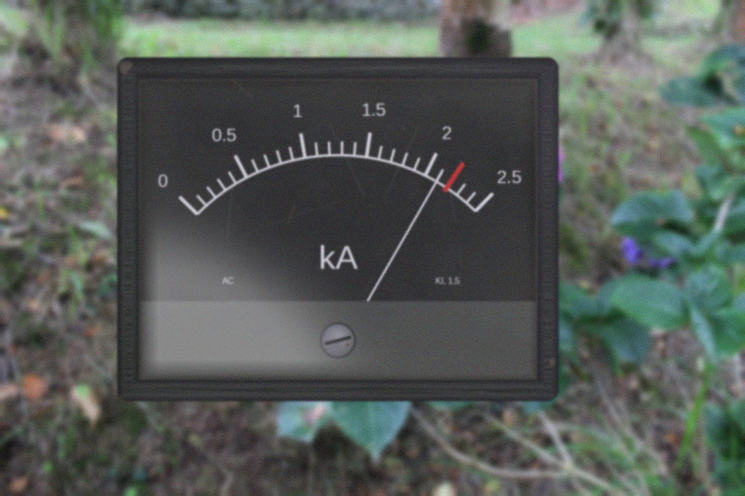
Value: 2.1 kA
